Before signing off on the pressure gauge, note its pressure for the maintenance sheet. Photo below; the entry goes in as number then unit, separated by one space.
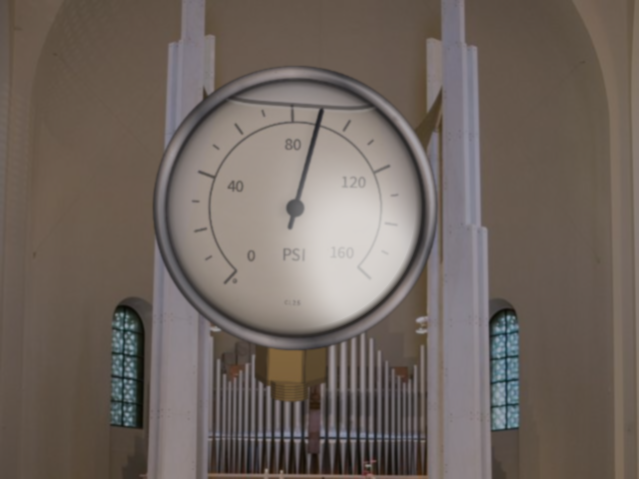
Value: 90 psi
